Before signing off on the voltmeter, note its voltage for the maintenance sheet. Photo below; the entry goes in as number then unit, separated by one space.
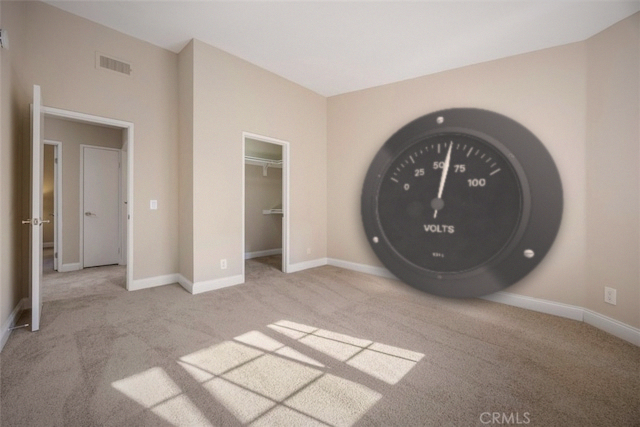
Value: 60 V
